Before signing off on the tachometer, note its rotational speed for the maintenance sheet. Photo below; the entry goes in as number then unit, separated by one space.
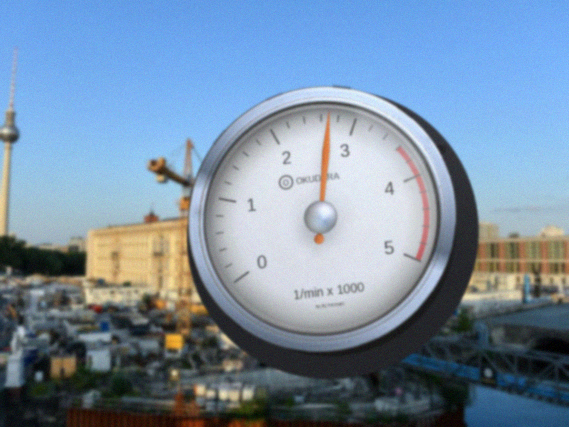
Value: 2700 rpm
